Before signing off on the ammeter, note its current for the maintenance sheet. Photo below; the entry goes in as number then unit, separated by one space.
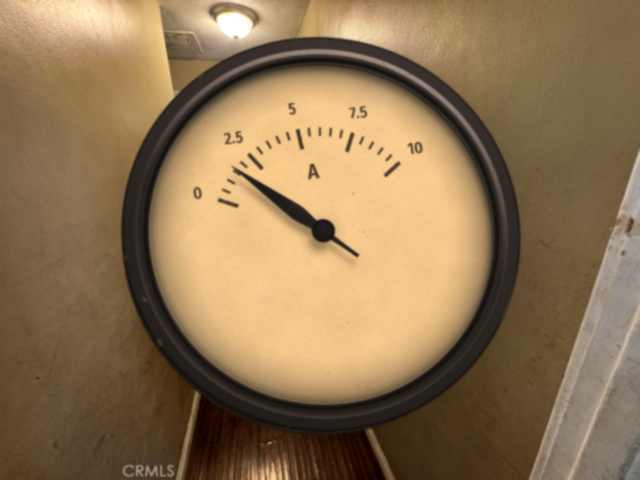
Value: 1.5 A
